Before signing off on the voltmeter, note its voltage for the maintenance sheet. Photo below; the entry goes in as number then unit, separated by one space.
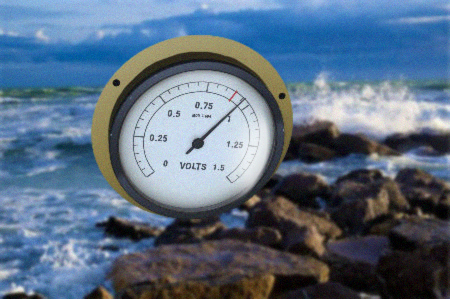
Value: 0.95 V
